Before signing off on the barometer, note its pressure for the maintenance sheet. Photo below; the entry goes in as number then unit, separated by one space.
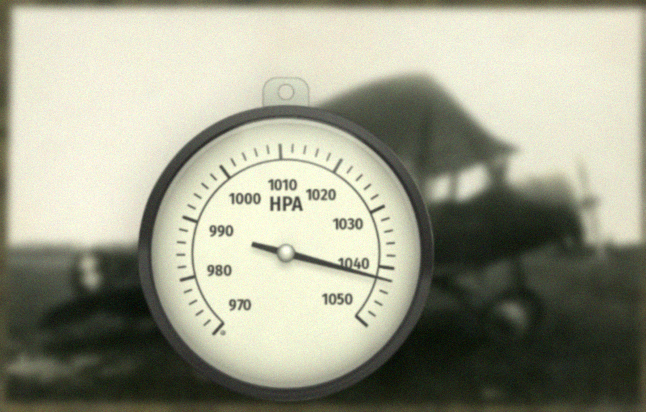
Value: 1042 hPa
